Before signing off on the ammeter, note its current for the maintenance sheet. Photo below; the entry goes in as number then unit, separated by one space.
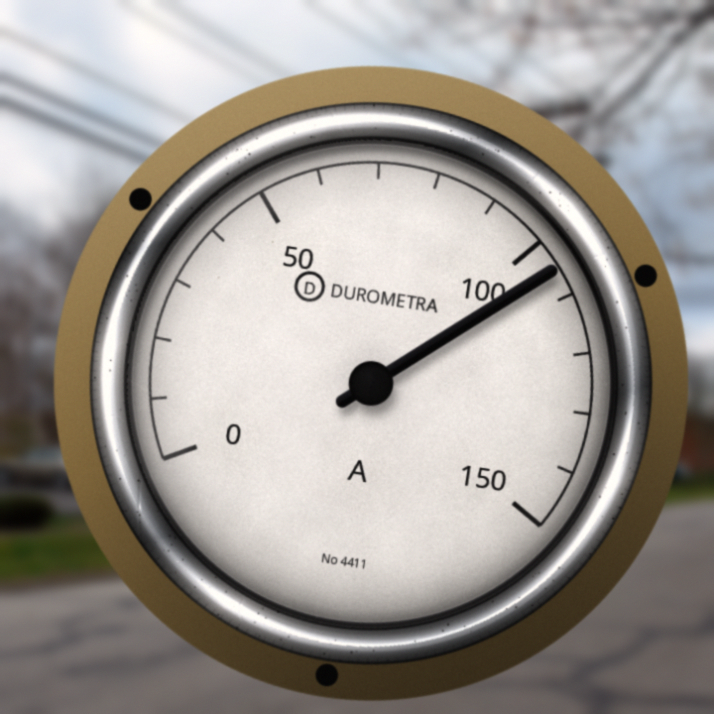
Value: 105 A
